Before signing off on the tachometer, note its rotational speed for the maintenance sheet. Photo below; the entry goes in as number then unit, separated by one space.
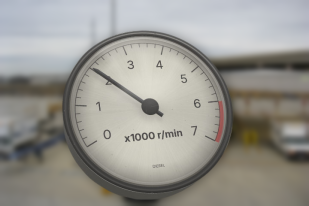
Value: 2000 rpm
